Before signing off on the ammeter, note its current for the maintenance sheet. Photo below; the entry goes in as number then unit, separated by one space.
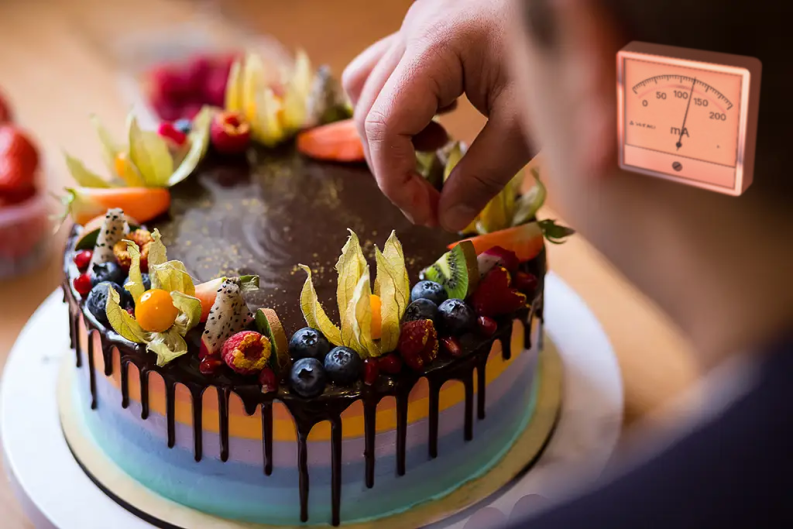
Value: 125 mA
